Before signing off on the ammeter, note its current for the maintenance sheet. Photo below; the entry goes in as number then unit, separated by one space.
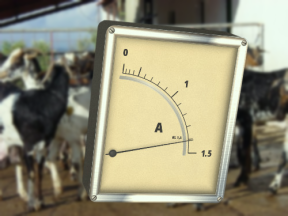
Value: 1.4 A
